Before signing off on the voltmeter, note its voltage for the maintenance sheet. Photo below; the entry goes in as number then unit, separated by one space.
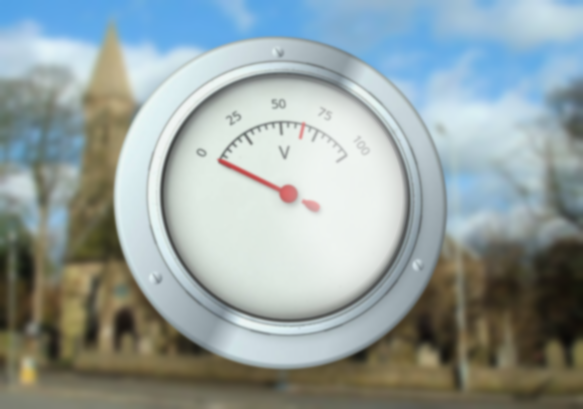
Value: 0 V
